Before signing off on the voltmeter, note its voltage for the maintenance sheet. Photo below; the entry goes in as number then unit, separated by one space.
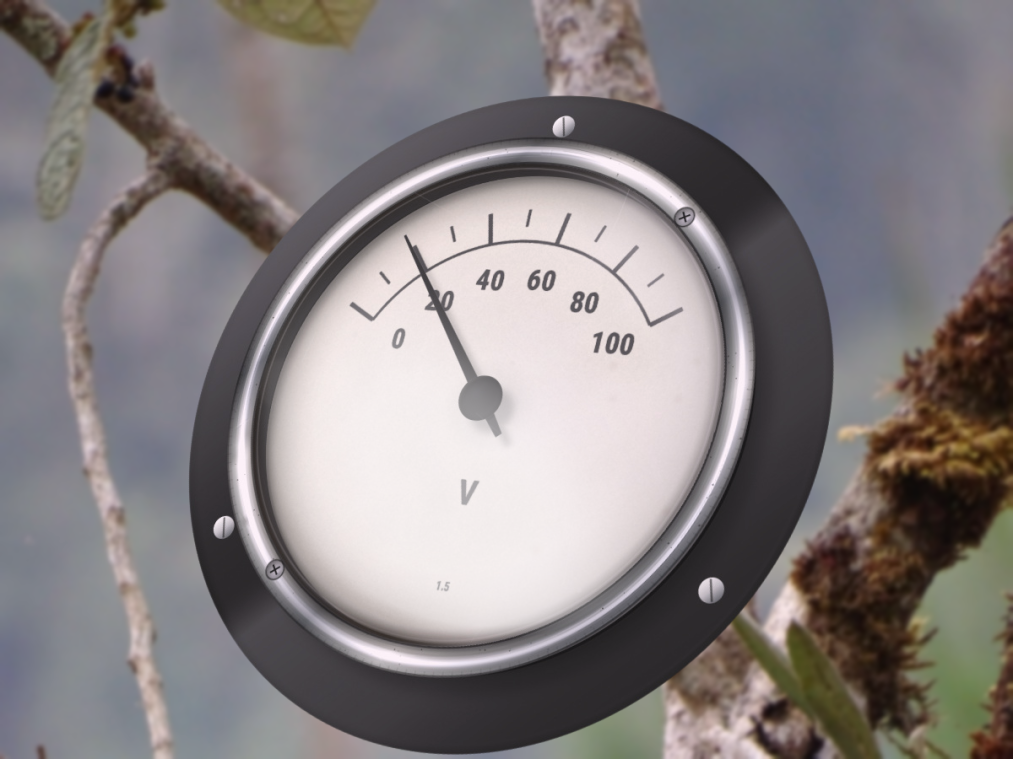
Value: 20 V
